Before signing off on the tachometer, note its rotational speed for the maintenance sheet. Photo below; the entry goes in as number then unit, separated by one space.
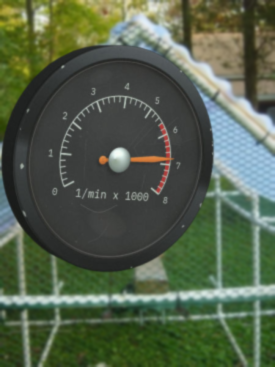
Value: 6800 rpm
